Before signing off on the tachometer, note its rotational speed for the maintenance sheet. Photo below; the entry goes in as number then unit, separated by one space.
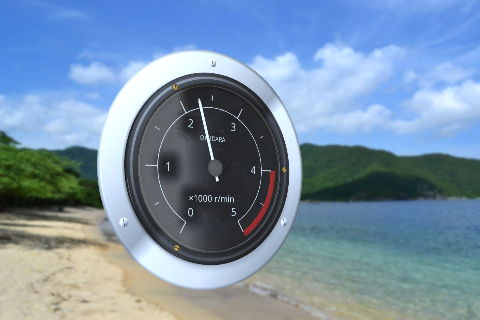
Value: 2250 rpm
